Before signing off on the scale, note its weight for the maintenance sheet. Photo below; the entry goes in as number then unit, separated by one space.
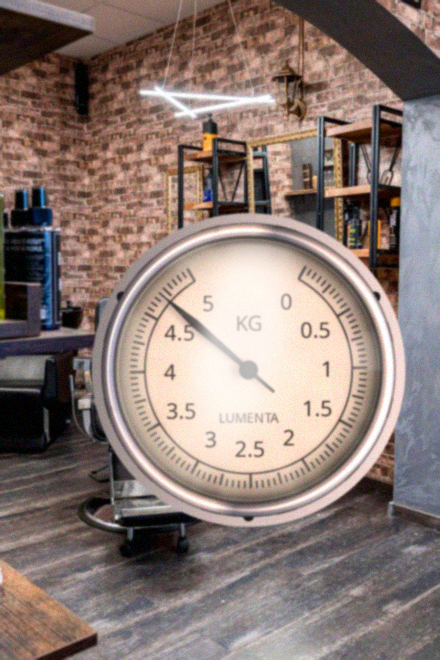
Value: 4.7 kg
